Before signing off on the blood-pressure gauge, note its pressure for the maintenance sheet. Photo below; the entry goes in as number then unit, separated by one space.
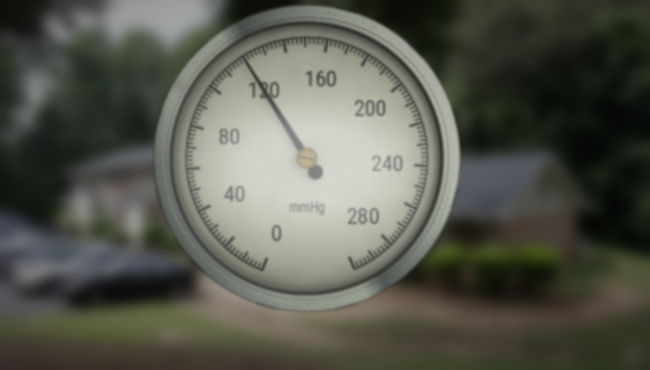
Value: 120 mmHg
